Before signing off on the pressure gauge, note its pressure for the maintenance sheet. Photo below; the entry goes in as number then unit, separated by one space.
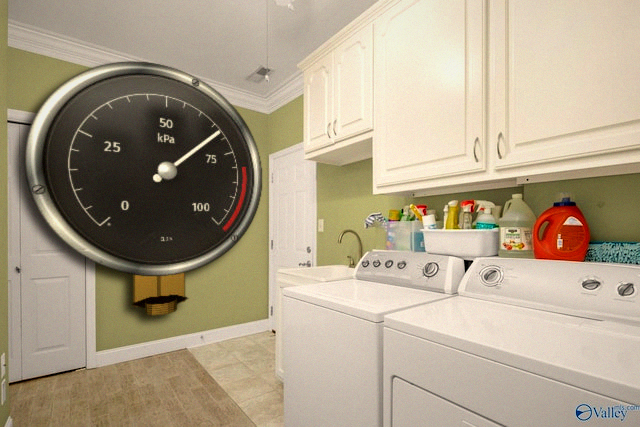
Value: 67.5 kPa
